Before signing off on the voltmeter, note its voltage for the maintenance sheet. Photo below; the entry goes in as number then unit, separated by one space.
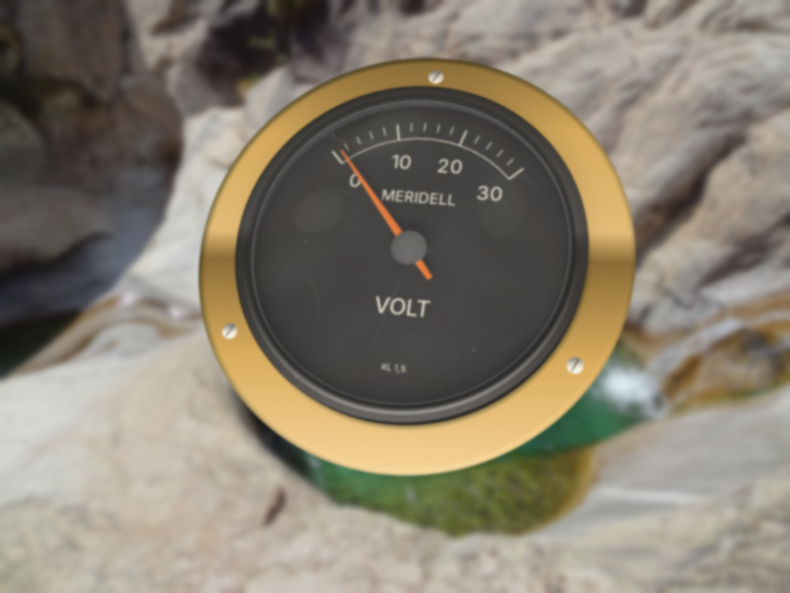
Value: 1 V
